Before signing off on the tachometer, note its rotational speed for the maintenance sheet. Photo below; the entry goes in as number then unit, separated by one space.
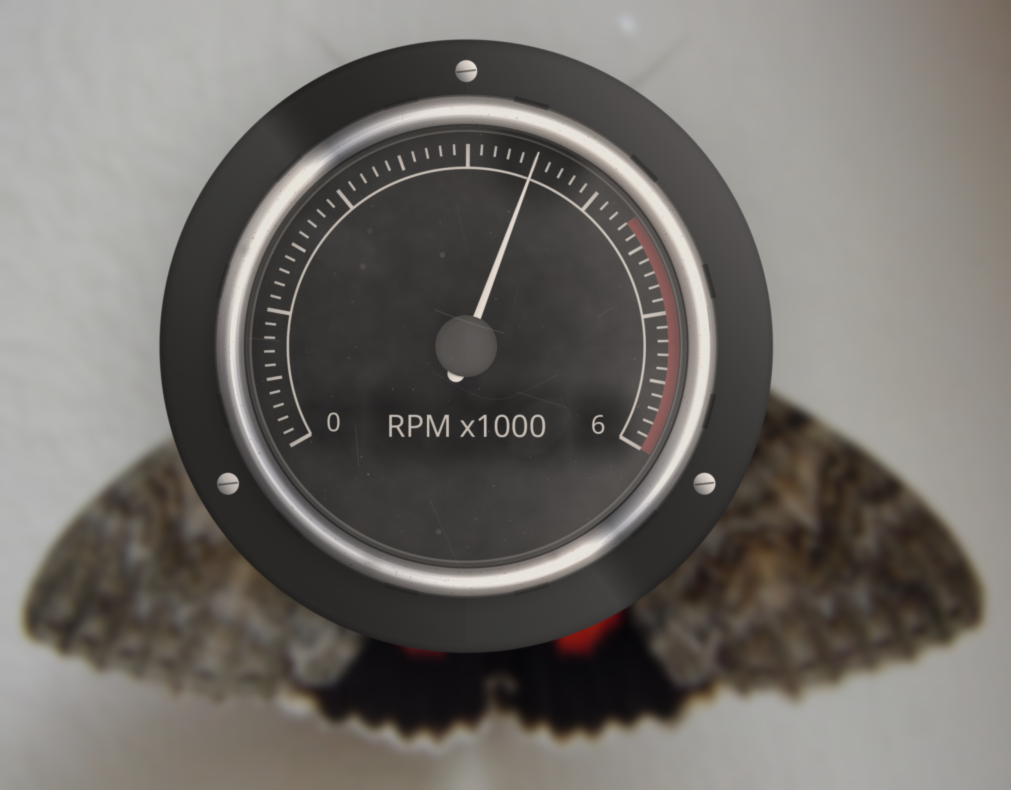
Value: 3500 rpm
